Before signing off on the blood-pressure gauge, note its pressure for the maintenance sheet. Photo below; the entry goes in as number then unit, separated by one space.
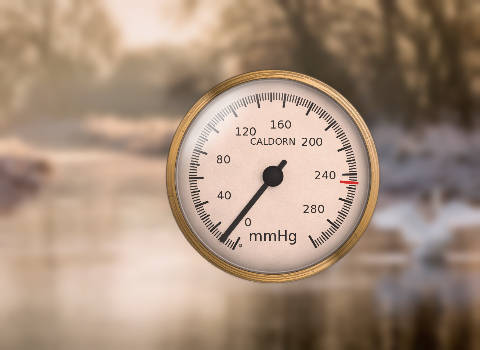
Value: 10 mmHg
